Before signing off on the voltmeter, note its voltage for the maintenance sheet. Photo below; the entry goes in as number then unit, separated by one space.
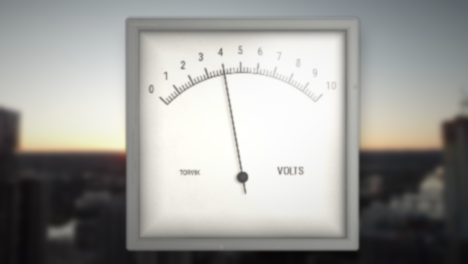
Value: 4 V
